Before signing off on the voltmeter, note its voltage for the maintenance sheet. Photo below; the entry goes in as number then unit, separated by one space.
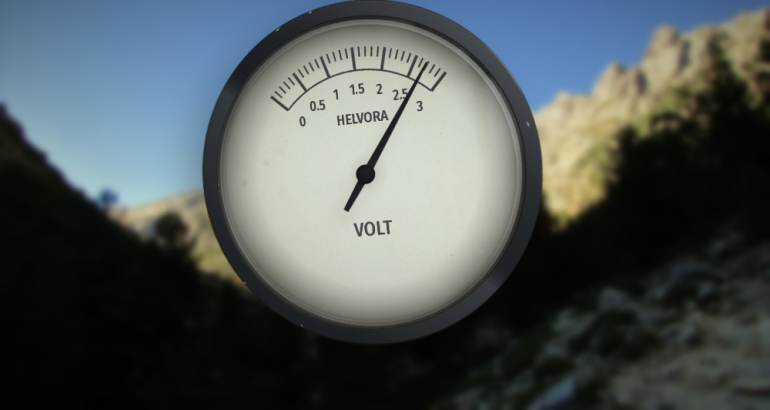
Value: 2.7 V
